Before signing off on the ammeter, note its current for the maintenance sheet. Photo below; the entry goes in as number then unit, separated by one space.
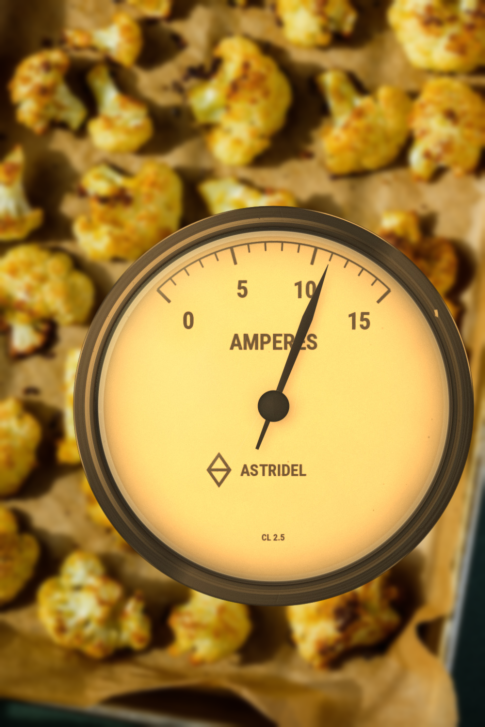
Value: 11 A
